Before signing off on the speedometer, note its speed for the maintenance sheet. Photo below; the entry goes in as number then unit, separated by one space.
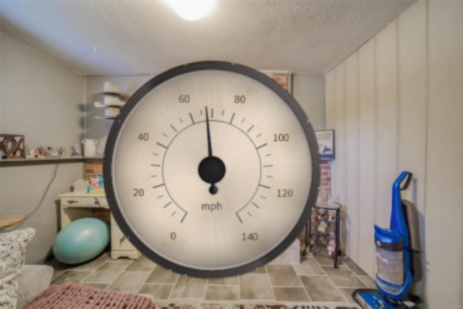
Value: 67.5 mph
